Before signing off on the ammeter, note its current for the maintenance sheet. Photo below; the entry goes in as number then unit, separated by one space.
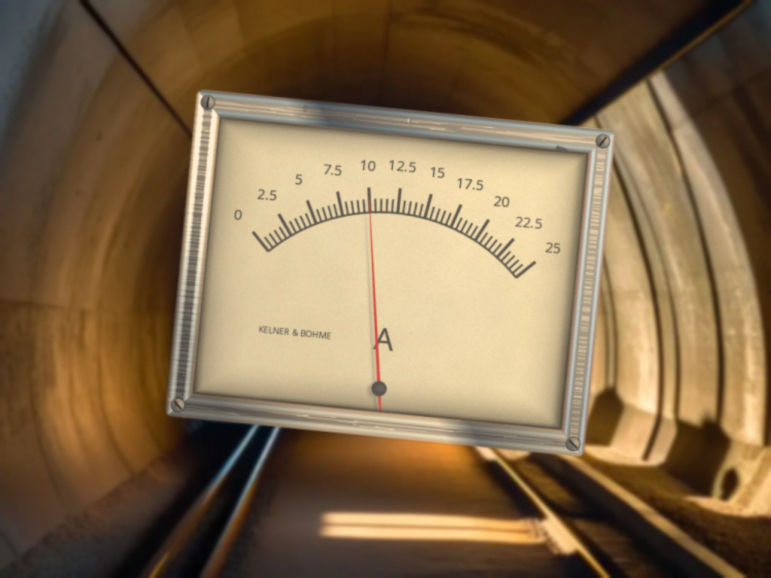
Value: 10 A
